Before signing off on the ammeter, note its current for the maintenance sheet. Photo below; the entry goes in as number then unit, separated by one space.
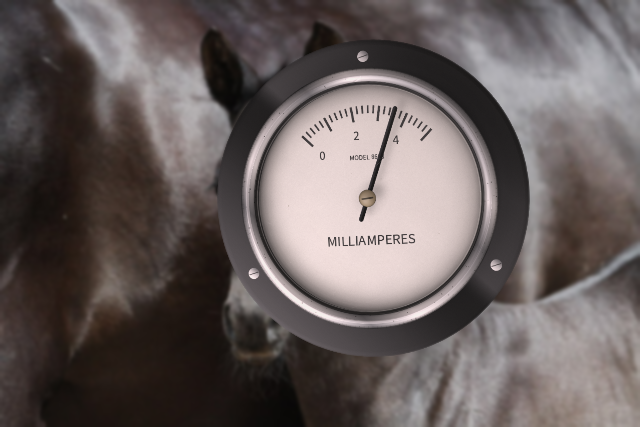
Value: 3.6 mA
